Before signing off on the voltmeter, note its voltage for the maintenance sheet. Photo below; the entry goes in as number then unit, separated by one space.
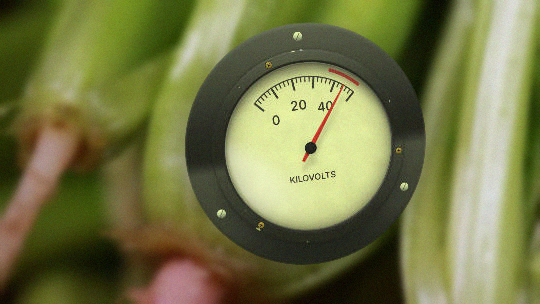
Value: 44 kV
